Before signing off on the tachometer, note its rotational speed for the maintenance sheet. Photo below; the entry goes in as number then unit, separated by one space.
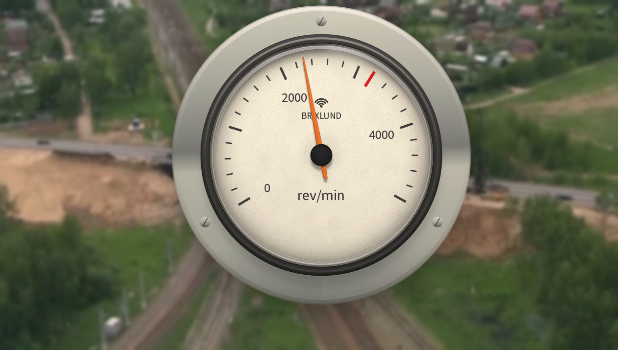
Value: 2300 rpm
